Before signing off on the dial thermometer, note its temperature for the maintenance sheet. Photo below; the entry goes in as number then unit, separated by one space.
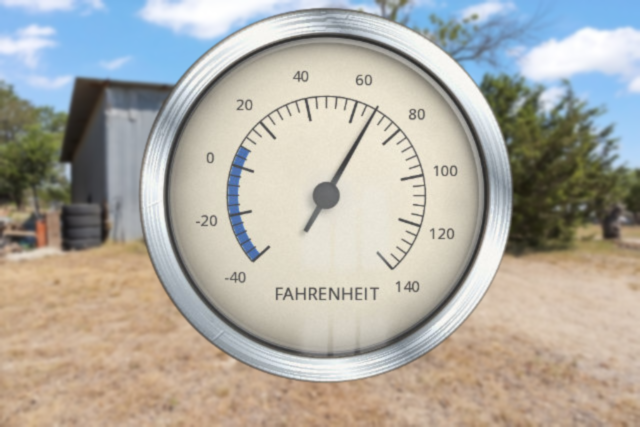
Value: 68 °F
